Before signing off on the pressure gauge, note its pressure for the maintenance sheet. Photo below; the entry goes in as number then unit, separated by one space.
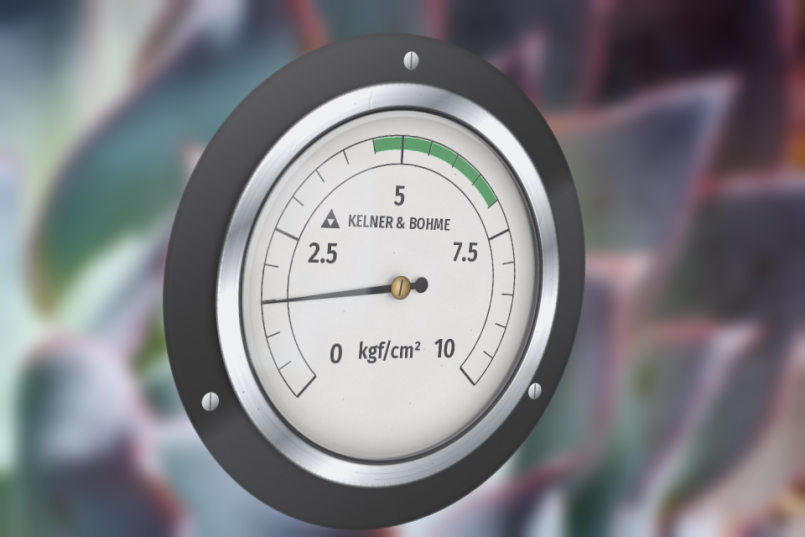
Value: 1.5 kg/cm²
